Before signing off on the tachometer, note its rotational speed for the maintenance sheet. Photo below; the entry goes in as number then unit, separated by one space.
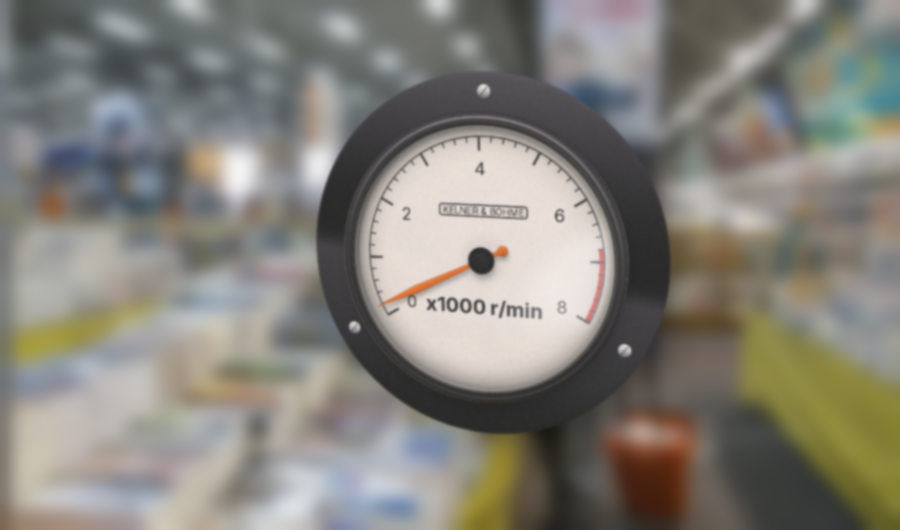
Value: 200 rpm
